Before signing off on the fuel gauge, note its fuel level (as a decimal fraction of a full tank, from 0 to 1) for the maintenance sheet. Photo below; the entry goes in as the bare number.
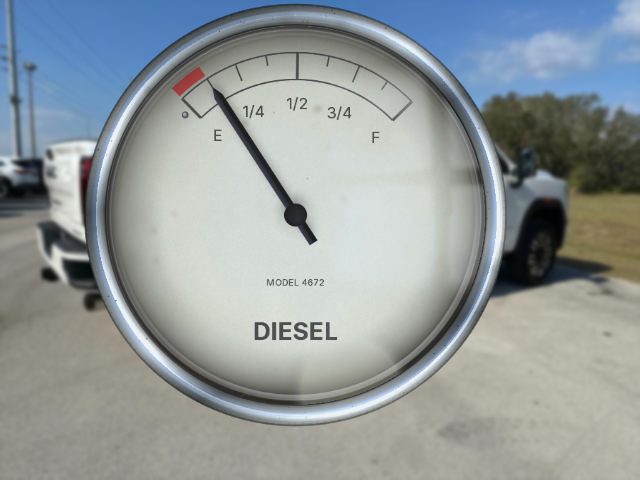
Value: 0.125
